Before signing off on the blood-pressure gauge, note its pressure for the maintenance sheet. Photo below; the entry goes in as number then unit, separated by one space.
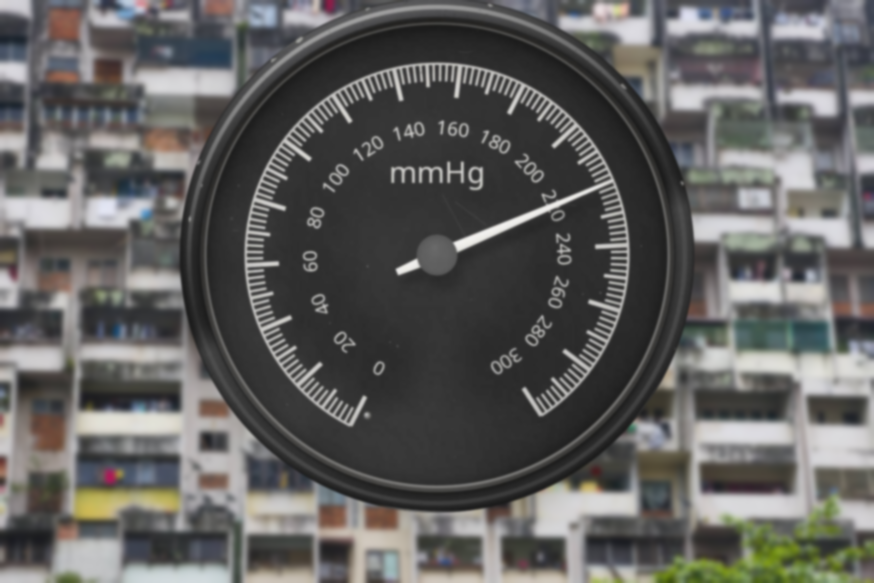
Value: 220 mmHg
